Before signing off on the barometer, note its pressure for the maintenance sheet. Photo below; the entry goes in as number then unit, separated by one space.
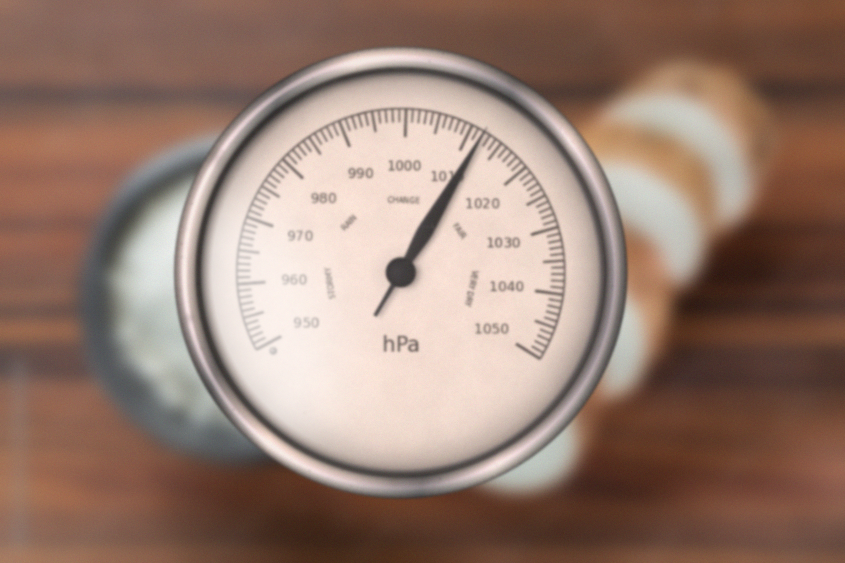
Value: 1012 hPa
